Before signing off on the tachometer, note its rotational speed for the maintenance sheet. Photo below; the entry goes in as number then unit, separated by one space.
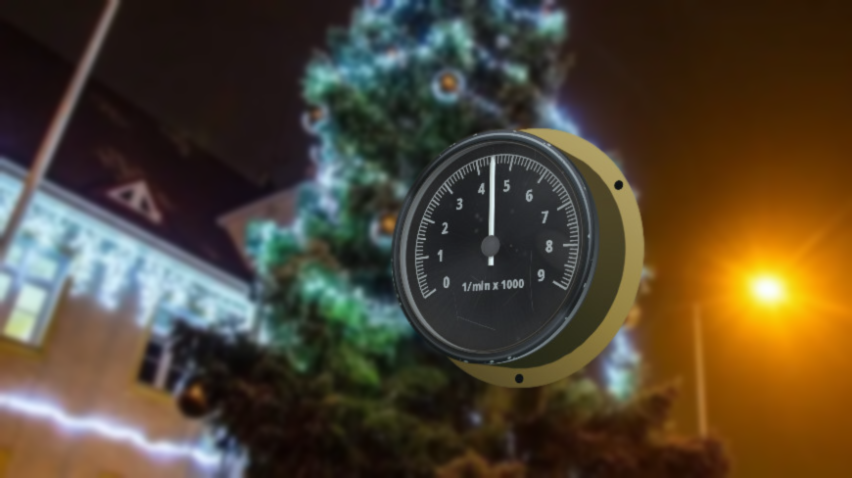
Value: 4500 rpm
